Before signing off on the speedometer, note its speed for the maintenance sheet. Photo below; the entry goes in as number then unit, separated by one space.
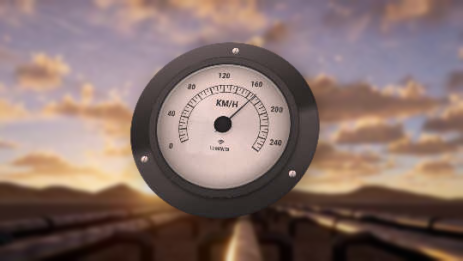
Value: 170 km/h
